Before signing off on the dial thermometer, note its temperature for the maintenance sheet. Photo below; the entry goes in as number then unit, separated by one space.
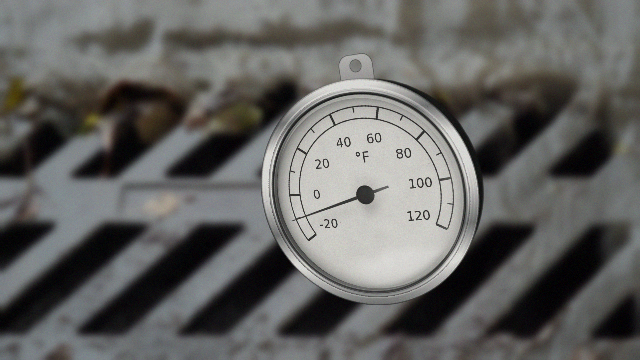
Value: -10 °F
